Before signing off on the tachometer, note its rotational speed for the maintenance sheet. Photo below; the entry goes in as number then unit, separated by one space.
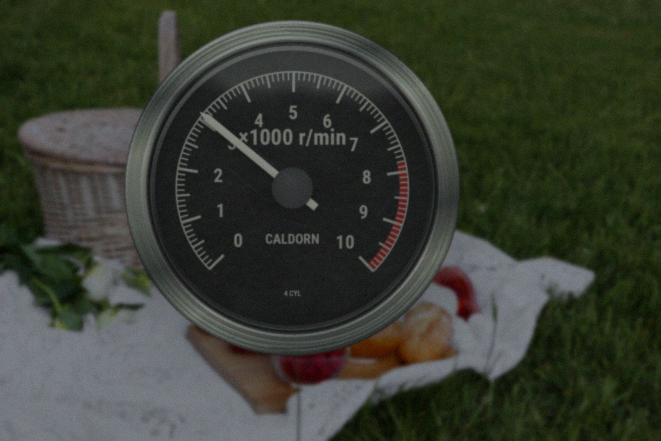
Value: 3100 rpm
